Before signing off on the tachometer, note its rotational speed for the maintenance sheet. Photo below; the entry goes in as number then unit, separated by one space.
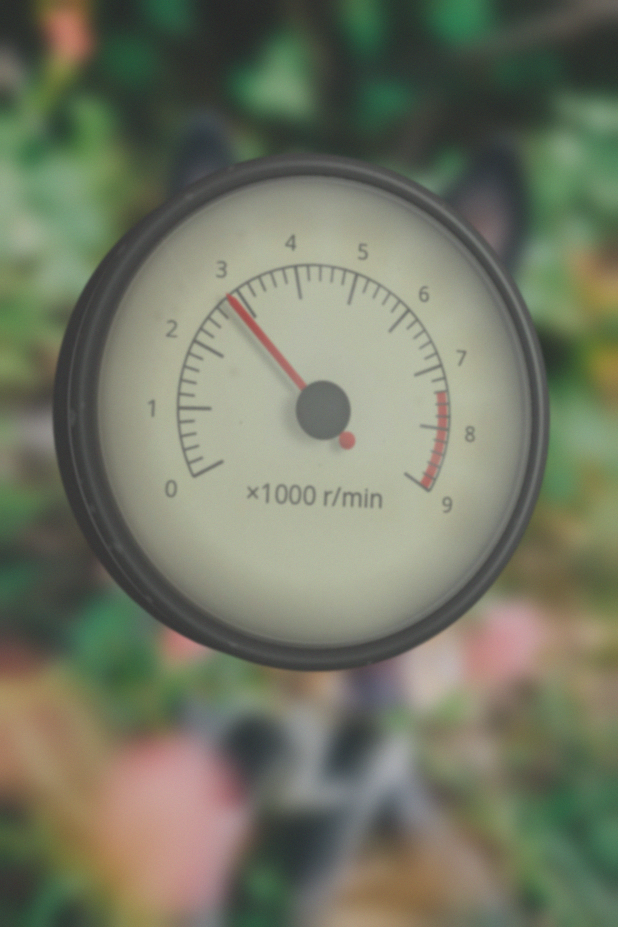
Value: 2800 rpm
